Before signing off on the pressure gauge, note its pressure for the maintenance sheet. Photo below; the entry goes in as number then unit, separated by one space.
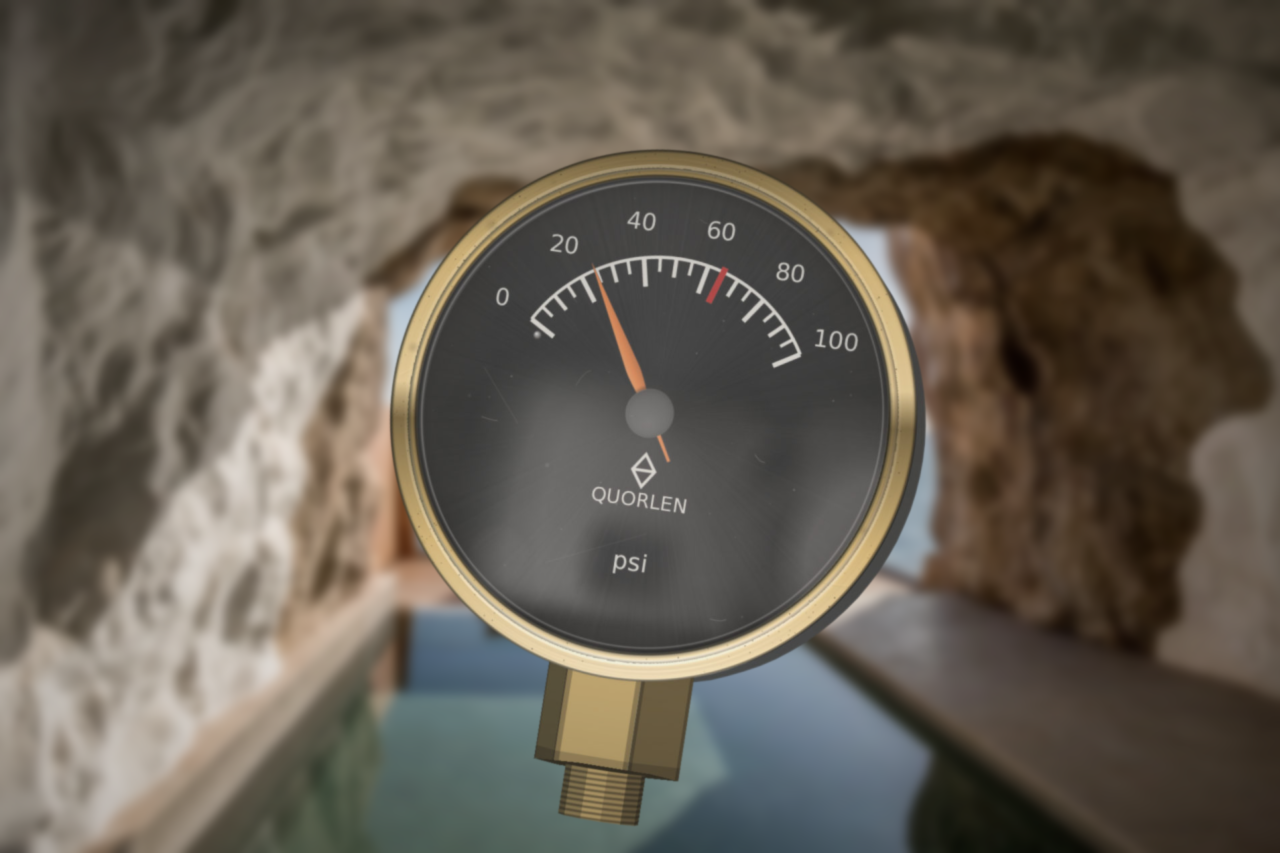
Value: 25 psi
